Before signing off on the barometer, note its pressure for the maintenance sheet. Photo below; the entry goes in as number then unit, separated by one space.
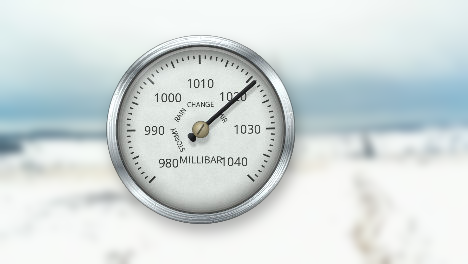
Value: 1021 mbar
